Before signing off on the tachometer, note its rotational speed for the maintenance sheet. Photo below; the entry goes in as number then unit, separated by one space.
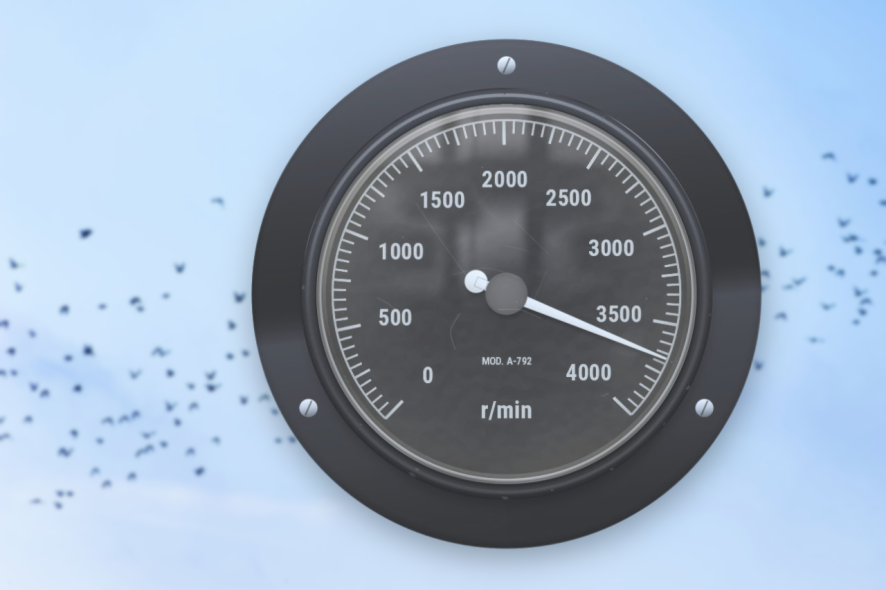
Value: 3675 rpm
